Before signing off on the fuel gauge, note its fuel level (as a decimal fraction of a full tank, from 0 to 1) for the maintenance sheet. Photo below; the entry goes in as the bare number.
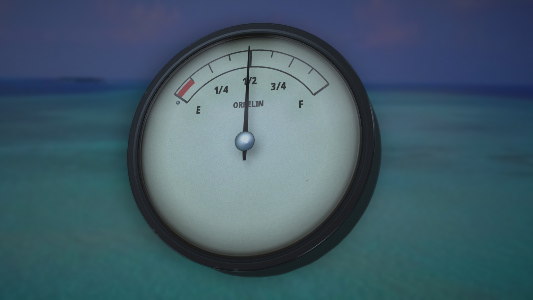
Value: 0.5
